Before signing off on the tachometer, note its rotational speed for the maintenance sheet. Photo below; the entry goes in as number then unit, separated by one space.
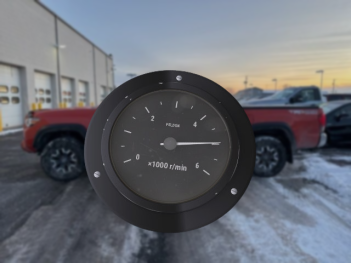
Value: 5000 rpm
